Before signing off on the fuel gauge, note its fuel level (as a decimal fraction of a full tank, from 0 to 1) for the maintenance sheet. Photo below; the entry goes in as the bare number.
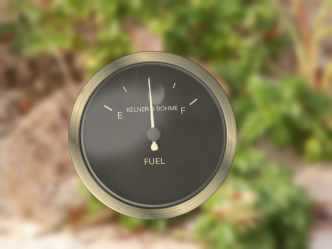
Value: 0.5
